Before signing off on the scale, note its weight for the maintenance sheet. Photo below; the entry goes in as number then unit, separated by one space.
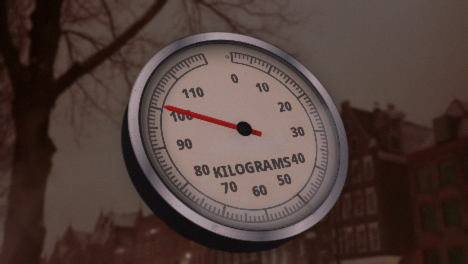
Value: 100 kg
